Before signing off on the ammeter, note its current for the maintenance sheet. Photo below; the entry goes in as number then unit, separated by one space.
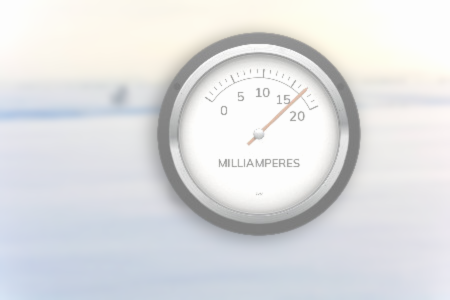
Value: 17 mA
